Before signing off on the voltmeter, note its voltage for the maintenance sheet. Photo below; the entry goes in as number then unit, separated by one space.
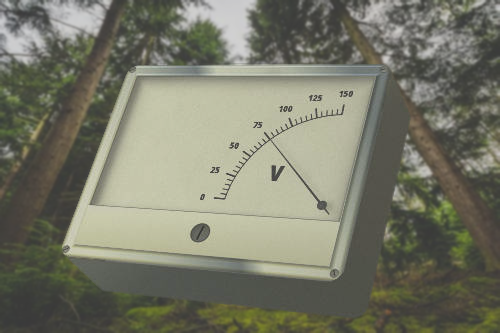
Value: 75 V
